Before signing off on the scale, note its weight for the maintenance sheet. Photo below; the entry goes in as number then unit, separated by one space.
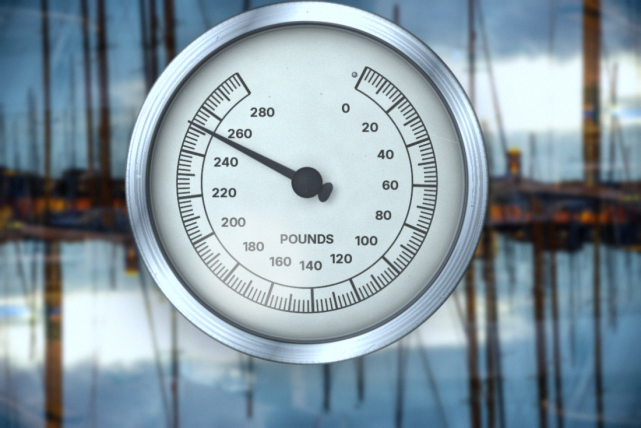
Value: 252 lb
